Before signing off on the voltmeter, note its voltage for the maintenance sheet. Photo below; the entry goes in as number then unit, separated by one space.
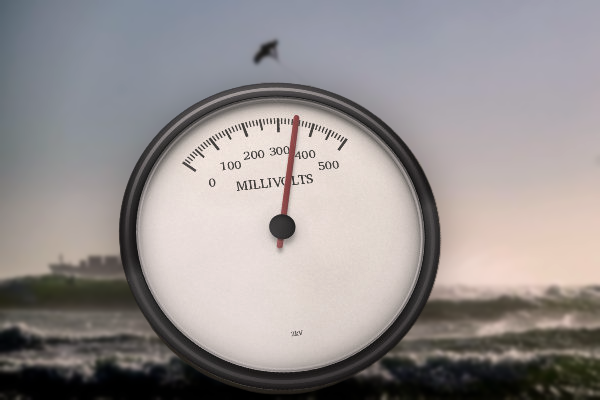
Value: 350 mV
